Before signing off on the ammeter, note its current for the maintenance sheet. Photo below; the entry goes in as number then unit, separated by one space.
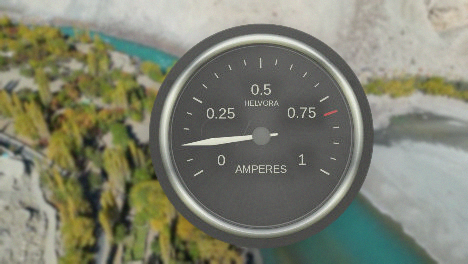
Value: 0.1 A
